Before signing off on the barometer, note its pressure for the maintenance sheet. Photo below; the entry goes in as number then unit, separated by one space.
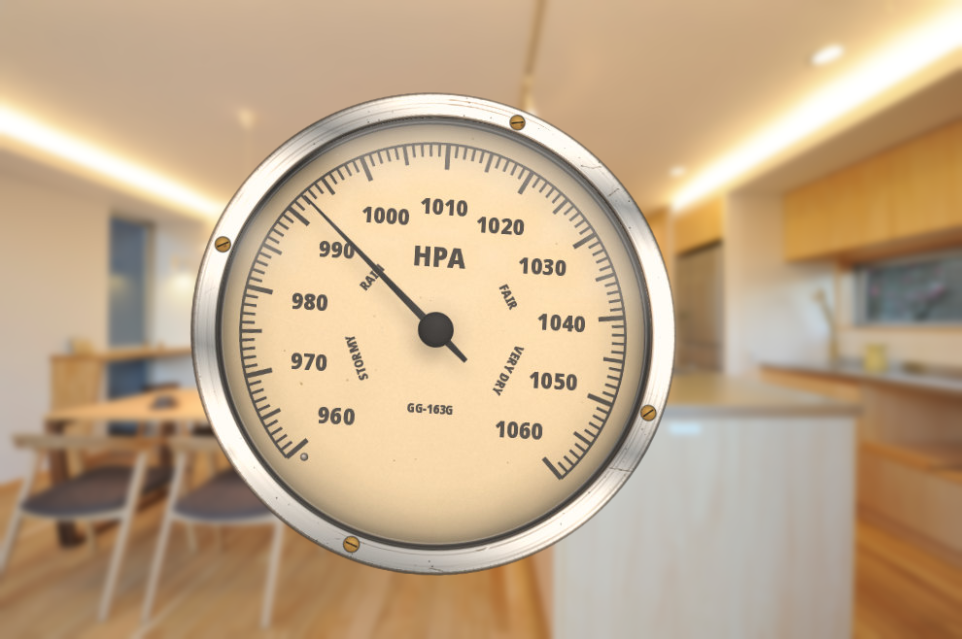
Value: 992 hPa
